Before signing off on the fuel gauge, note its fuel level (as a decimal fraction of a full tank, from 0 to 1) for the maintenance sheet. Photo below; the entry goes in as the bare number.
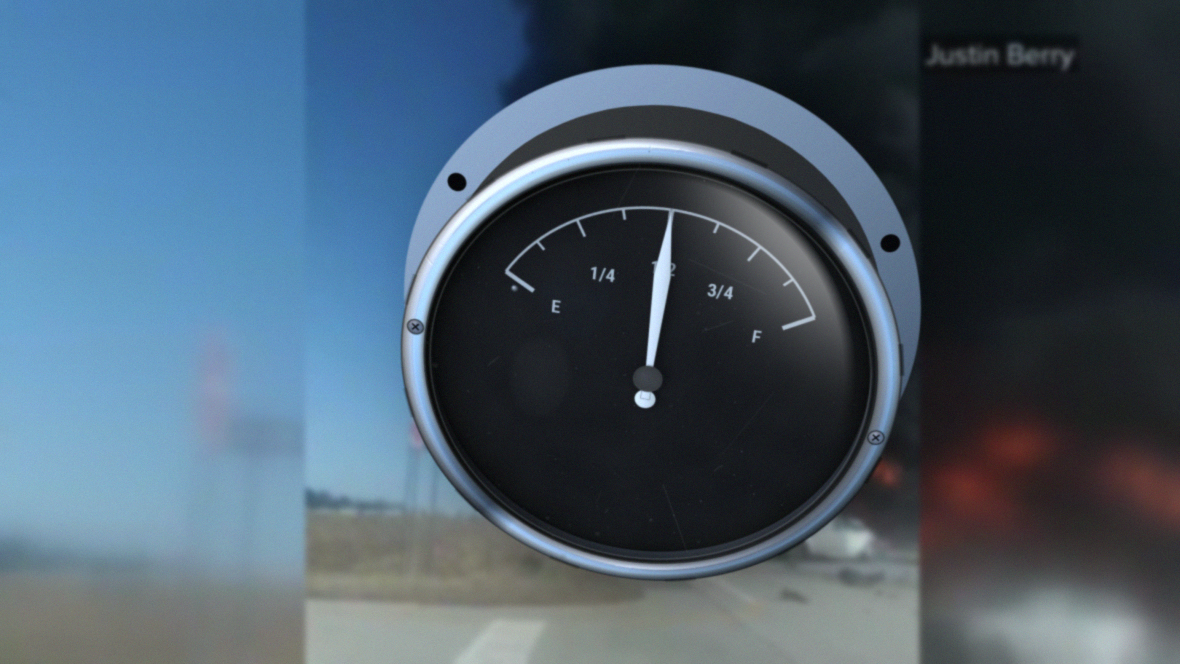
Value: 0.5
